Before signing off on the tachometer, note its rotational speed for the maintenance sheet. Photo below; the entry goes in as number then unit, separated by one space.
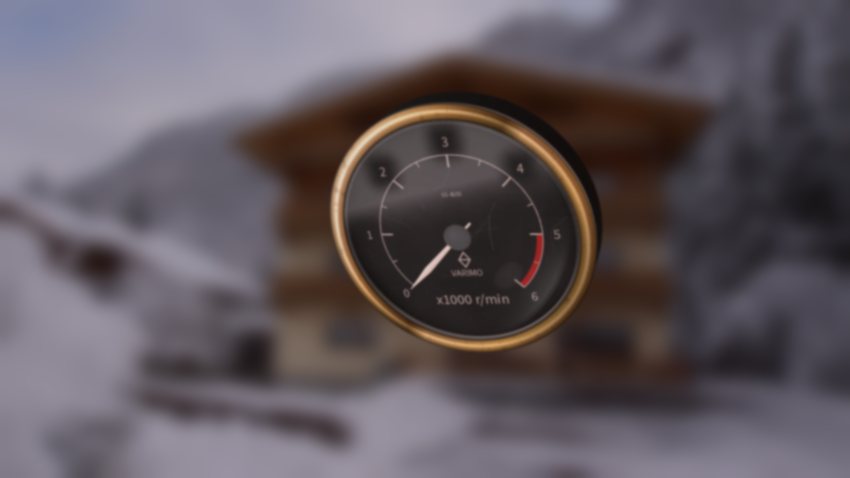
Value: 0 rpm
